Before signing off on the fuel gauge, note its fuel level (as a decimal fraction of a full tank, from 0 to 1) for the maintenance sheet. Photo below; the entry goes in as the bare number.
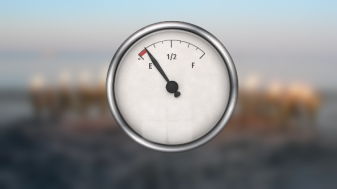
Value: 0.125
